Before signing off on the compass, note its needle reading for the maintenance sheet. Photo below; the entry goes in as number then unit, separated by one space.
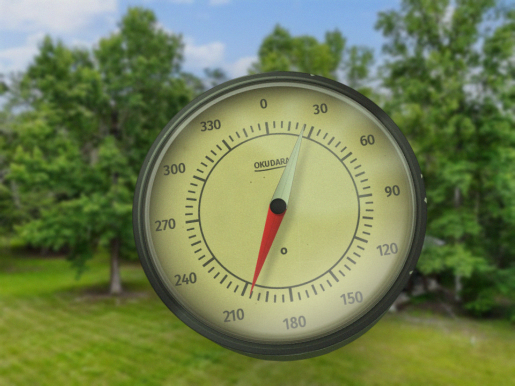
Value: 205 °
